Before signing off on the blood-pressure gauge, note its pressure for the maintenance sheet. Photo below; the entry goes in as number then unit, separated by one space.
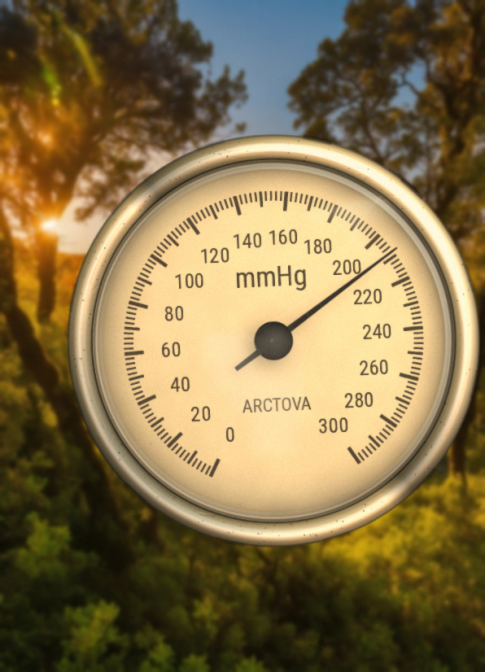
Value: 208 mmHg
